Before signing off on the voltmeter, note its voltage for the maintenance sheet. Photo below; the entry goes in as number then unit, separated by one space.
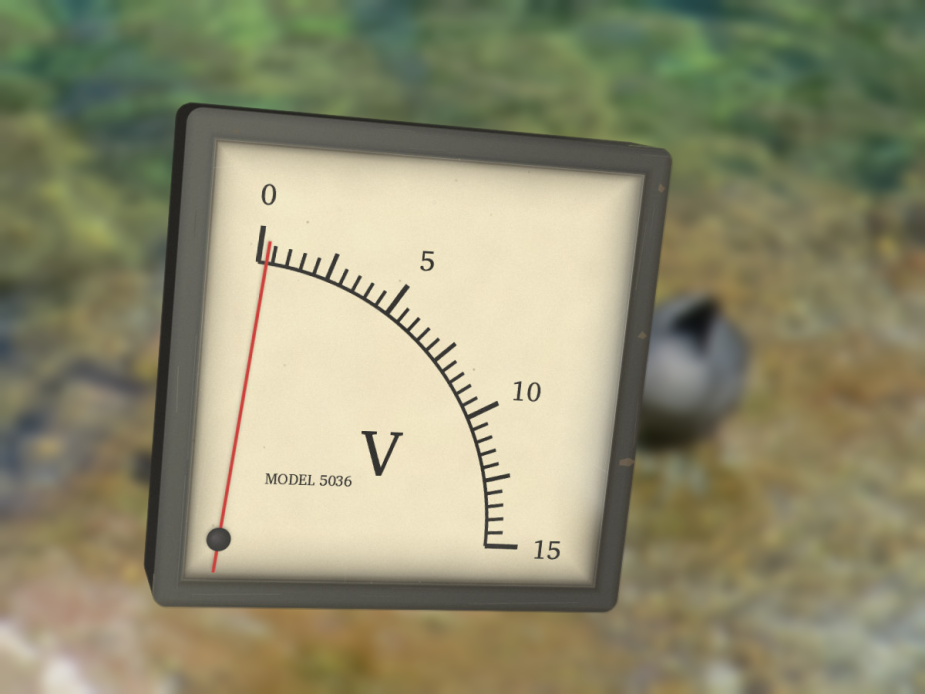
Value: 0.25 V
